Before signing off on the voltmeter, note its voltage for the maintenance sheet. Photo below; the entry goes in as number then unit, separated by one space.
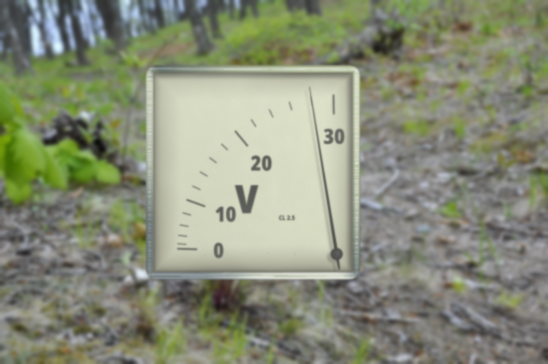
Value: 28 V
